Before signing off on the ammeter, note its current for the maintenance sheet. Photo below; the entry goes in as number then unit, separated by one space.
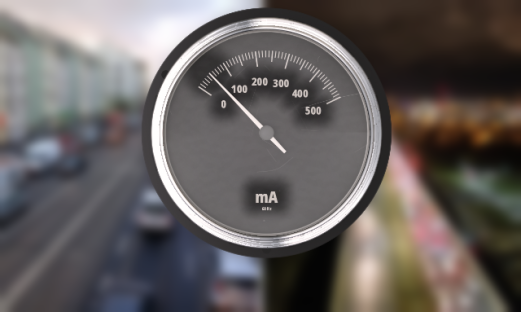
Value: 50 mA
